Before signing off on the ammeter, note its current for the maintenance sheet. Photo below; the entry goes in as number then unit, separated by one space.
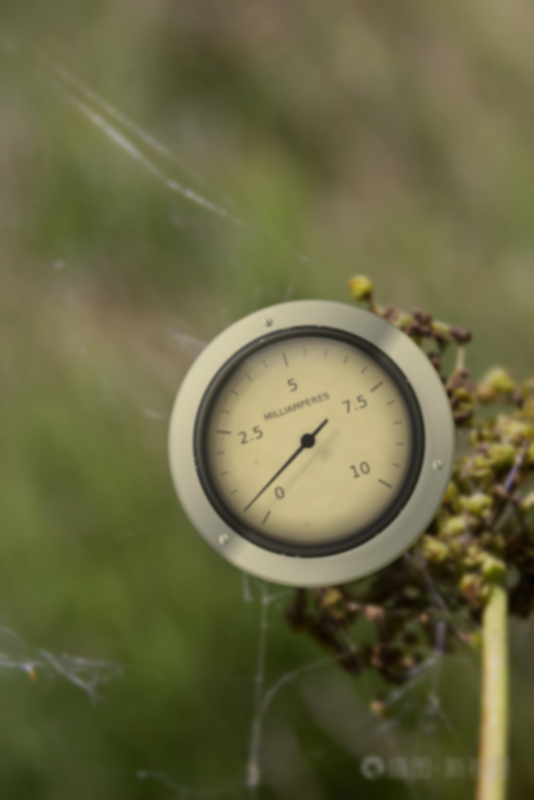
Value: 0.5 mA
